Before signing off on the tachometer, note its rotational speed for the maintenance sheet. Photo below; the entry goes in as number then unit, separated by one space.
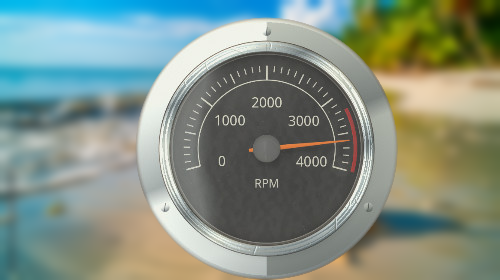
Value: 3600 rpm
